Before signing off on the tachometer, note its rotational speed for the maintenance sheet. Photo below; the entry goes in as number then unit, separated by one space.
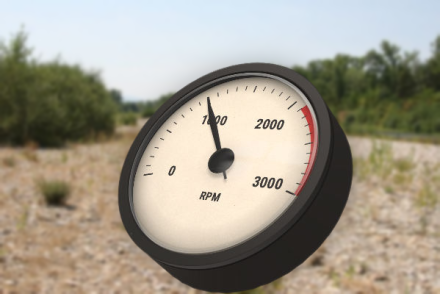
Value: 1000 rpm
